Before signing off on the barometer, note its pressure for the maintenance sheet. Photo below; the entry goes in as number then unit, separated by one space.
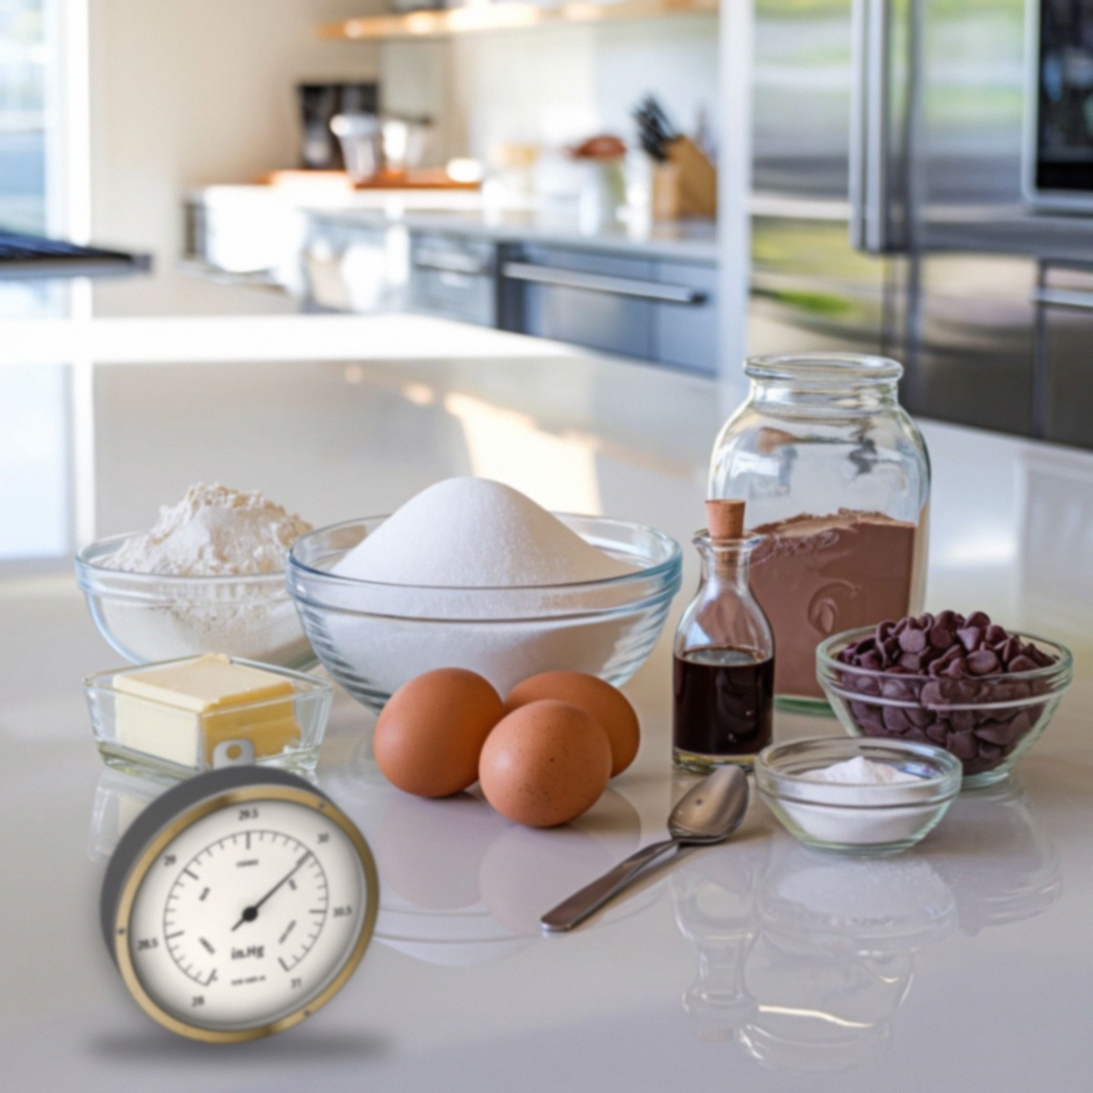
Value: 30 inHg
